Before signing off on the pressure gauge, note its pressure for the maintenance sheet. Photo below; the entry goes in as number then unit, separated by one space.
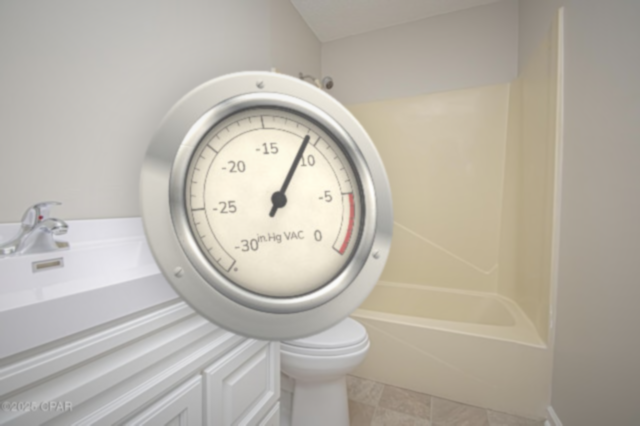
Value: -11 inHg
